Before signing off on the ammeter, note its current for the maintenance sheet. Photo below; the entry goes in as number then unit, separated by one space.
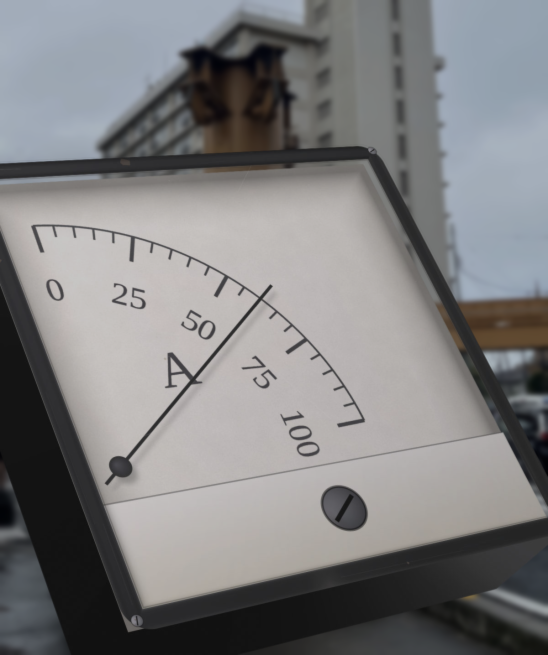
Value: 60 A
